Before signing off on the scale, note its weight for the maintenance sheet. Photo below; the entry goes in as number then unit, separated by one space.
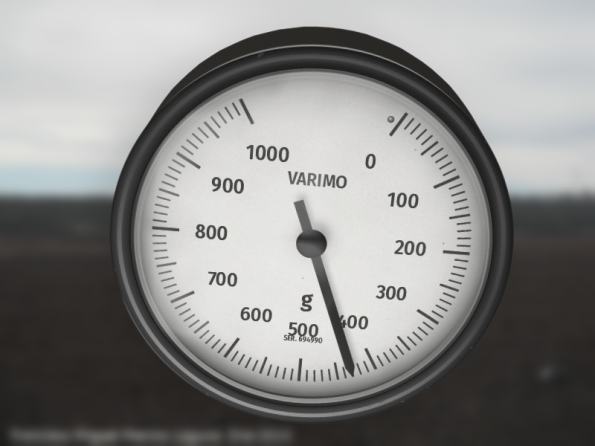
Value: 430 g
